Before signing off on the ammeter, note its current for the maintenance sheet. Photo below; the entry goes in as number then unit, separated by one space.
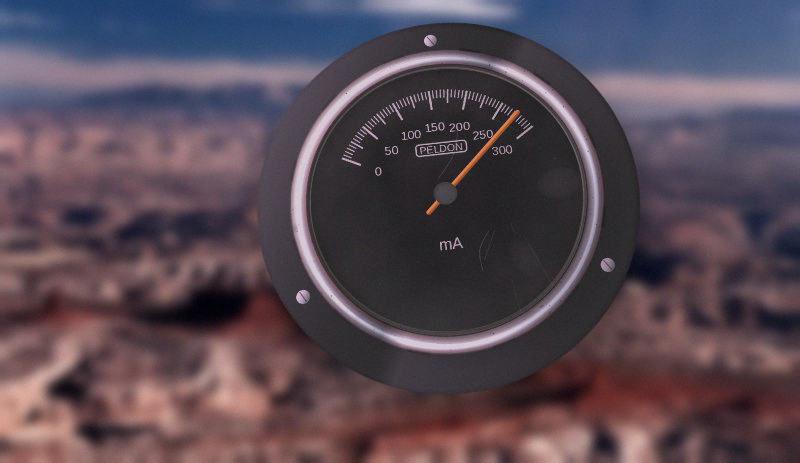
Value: 275 mA
